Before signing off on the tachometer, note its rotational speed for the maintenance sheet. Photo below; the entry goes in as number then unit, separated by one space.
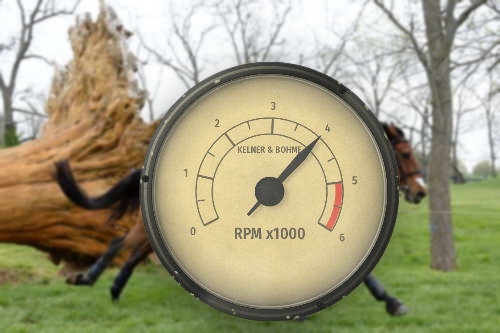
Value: 4000 rpm
